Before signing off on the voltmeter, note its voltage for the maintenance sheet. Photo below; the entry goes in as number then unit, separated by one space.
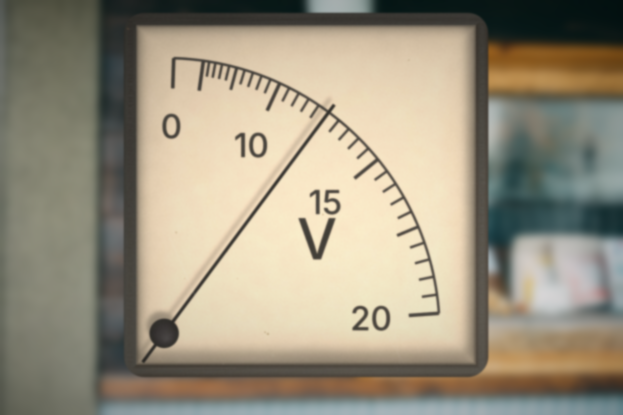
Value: 12.5 V
